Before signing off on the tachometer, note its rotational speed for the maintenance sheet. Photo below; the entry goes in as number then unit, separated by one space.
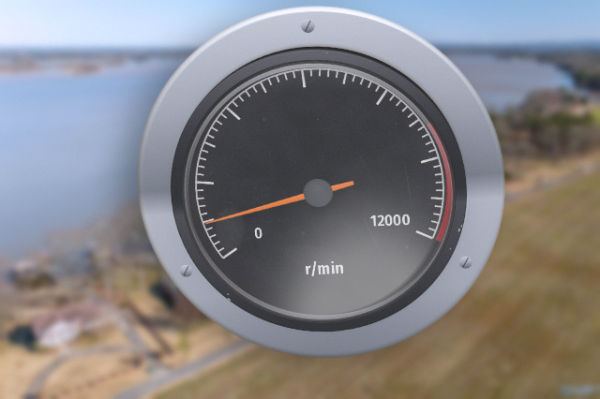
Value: 1000 rpm
